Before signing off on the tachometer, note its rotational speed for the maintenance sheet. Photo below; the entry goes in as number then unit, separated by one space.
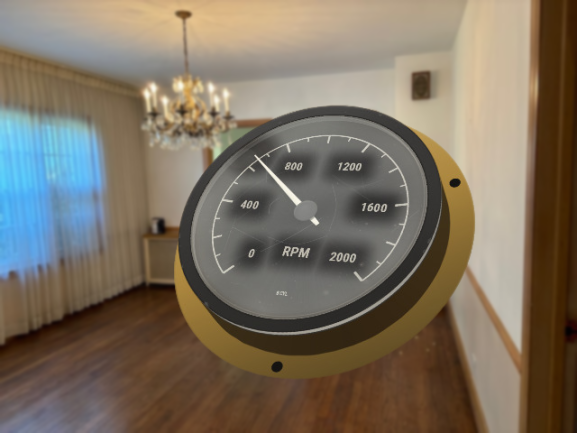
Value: 650 rpm
